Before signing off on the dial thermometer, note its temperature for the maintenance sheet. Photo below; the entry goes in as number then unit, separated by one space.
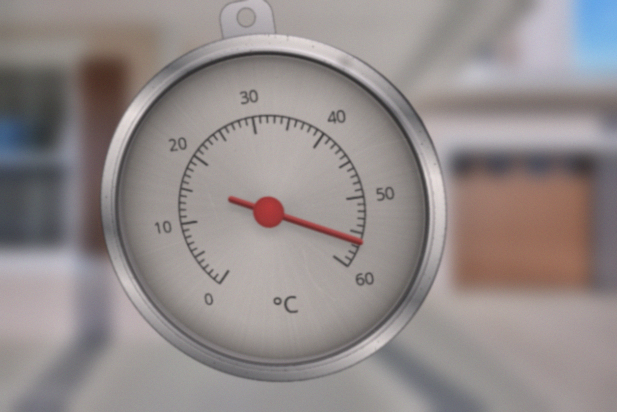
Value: 56 °C
